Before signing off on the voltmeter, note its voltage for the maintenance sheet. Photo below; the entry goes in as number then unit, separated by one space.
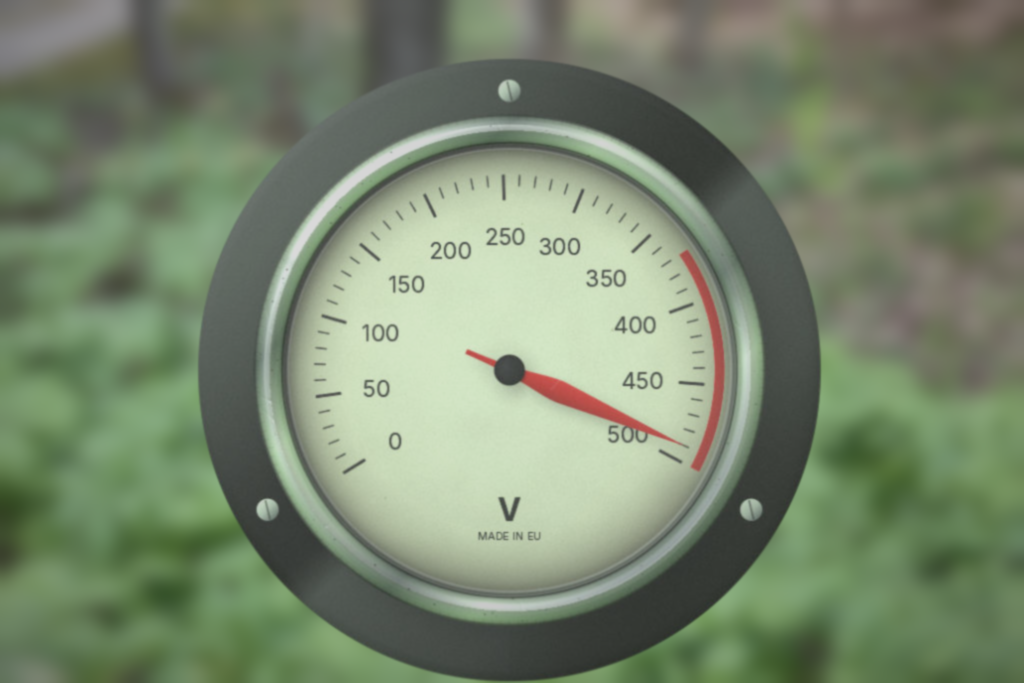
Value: 490 V
